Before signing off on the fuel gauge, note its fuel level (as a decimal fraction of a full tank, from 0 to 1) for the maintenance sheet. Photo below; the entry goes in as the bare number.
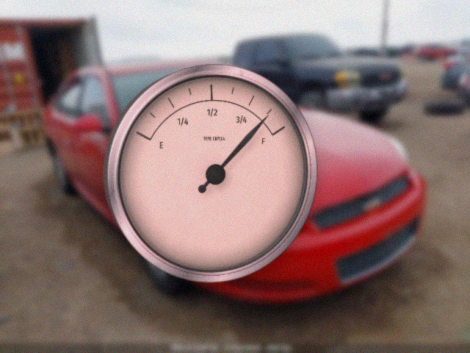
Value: 0.875
